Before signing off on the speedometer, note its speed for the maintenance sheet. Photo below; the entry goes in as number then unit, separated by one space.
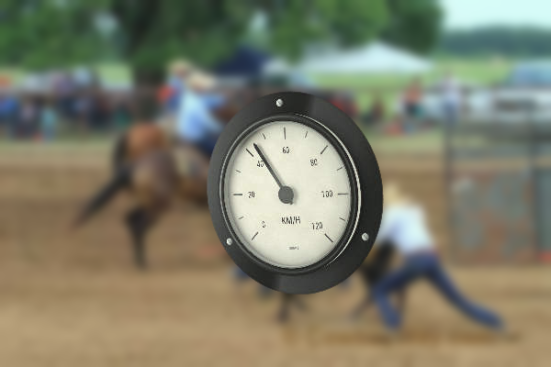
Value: 45 km/h
